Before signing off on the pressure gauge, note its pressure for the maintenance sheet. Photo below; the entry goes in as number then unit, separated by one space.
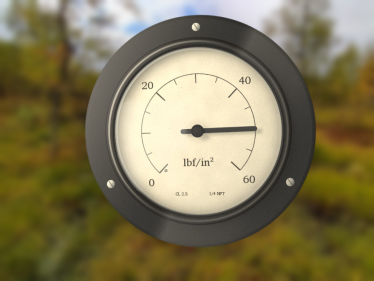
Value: 50 psi
